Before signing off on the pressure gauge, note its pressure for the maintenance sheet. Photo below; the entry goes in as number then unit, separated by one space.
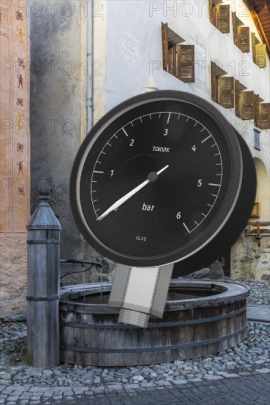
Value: 0 bar
